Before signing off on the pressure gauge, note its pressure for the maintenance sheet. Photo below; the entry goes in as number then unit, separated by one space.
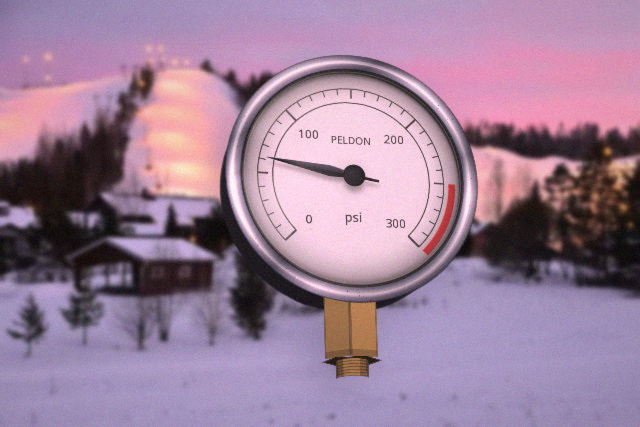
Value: 60 psi
